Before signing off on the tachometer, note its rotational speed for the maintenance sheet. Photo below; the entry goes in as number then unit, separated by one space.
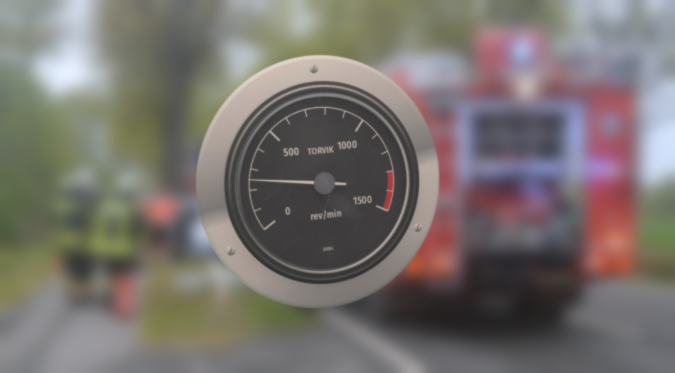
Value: 250 rpm
